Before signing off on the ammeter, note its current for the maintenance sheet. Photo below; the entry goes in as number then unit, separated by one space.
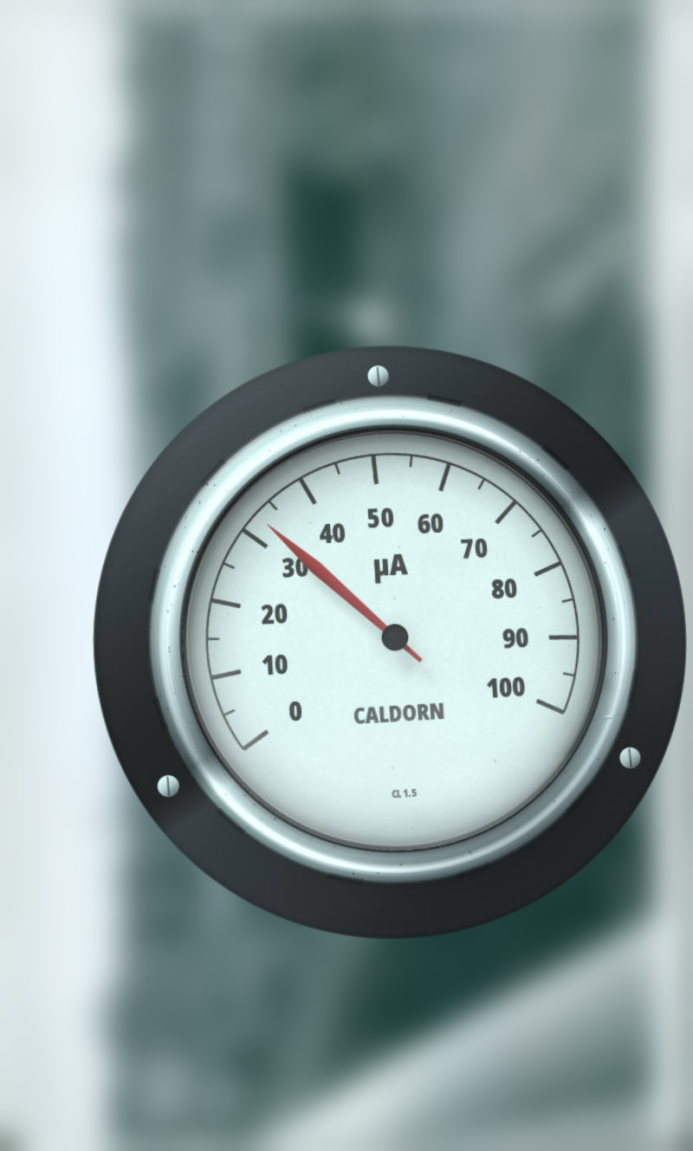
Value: 32.5 µA
